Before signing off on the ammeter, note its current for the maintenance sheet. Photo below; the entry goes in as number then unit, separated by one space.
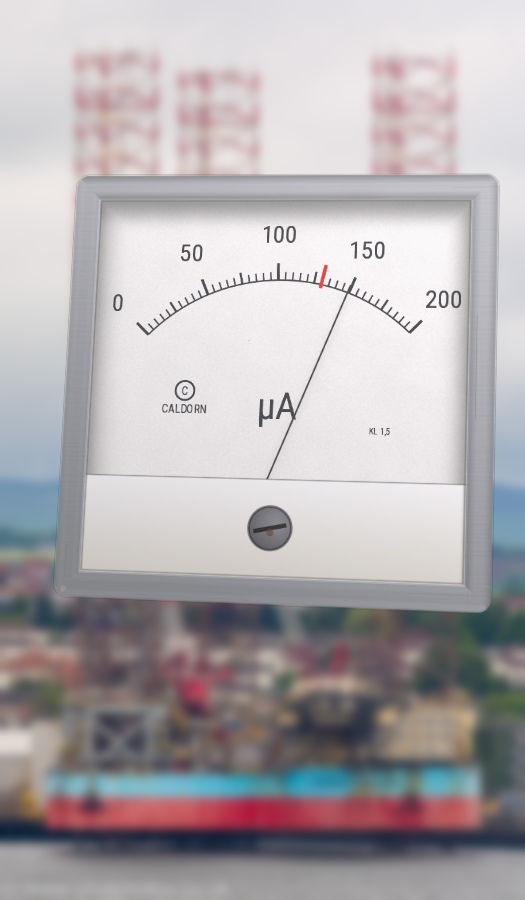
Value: 150 µA
